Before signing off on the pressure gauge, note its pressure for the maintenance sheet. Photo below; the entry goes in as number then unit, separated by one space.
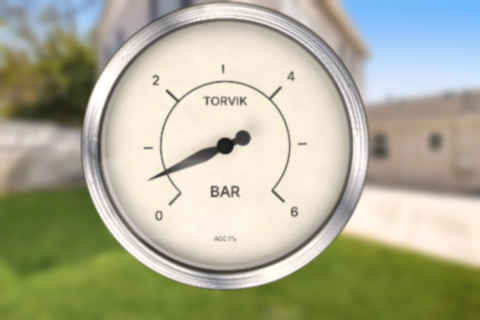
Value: 0.5 bar
